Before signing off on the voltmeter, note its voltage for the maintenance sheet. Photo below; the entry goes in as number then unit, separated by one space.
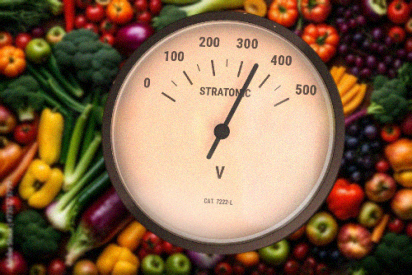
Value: 350 V
